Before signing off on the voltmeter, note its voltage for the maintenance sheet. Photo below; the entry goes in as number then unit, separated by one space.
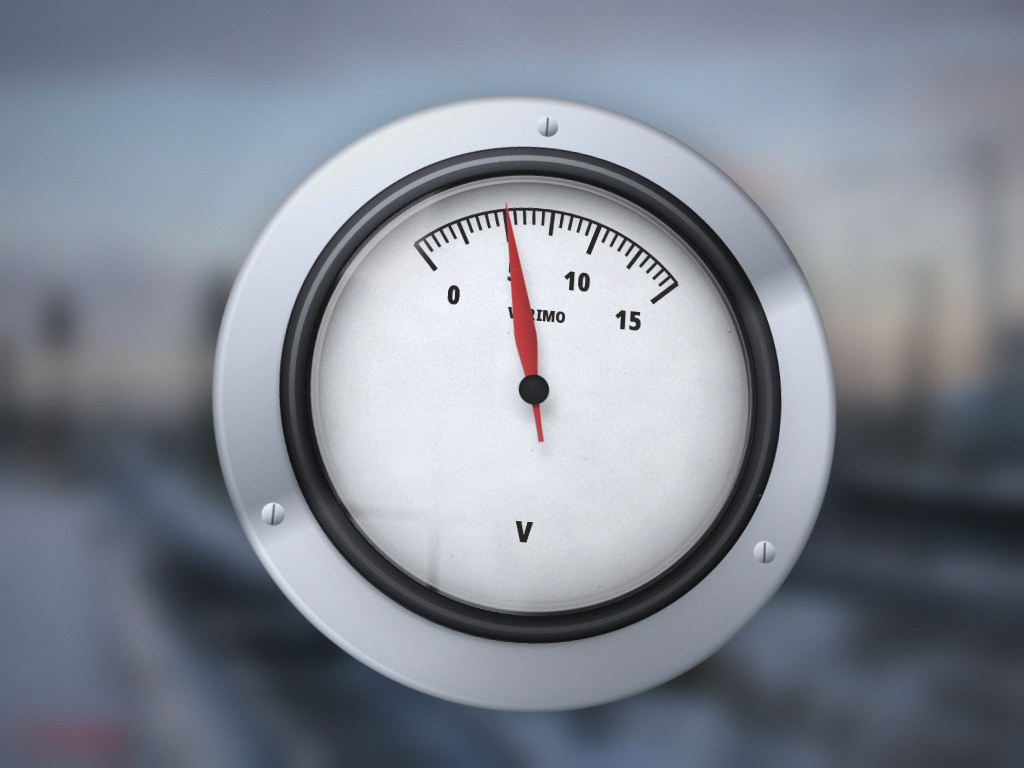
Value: 5 V
